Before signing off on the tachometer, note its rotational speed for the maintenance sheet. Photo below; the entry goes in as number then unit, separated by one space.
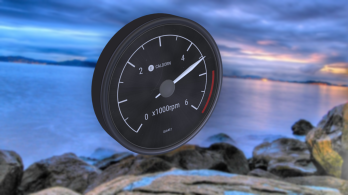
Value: 4500 rpm
